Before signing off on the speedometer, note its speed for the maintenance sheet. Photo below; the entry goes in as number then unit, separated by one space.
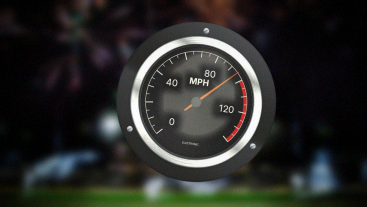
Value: 95 mph
